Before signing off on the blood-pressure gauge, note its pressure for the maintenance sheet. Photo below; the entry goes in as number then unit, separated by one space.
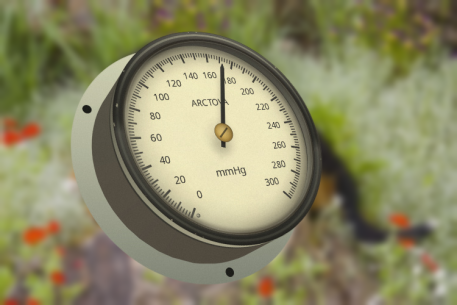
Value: 170 mmHg
